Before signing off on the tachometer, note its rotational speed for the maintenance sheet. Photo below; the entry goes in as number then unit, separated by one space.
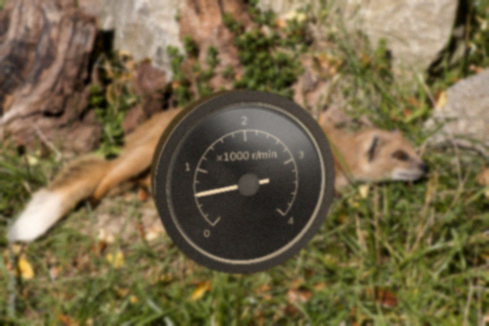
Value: 600 rpm
